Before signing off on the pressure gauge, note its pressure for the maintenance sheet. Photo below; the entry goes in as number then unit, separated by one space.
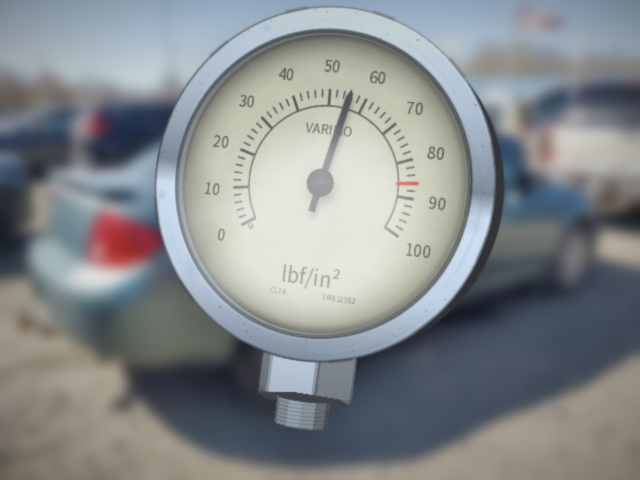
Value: 56 psi
